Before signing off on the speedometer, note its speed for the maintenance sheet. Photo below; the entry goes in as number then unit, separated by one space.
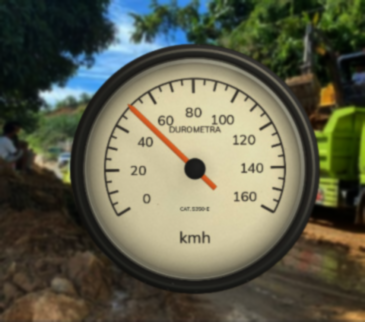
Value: 50 km/h
